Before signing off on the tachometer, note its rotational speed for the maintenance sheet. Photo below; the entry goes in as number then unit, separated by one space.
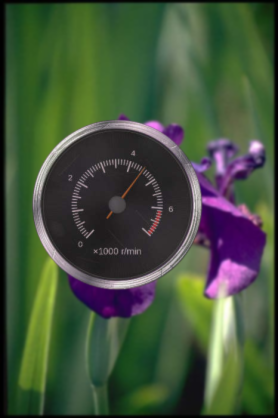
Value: 4500 rpm
